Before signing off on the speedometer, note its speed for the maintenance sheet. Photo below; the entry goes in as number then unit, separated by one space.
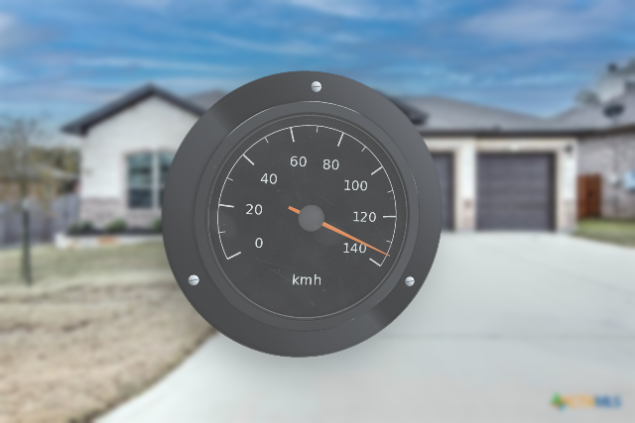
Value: 135 km/h
